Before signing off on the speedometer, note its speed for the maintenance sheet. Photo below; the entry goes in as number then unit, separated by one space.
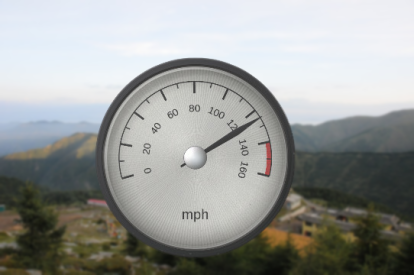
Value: 125 mph
